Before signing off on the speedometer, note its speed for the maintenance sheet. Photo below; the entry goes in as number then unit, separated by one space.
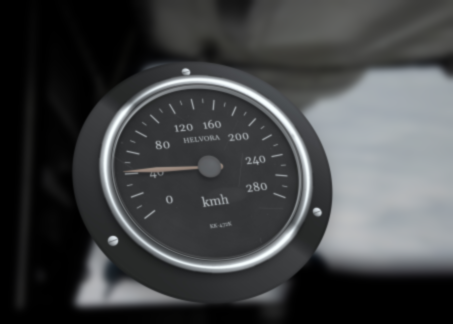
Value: 40 km/h
